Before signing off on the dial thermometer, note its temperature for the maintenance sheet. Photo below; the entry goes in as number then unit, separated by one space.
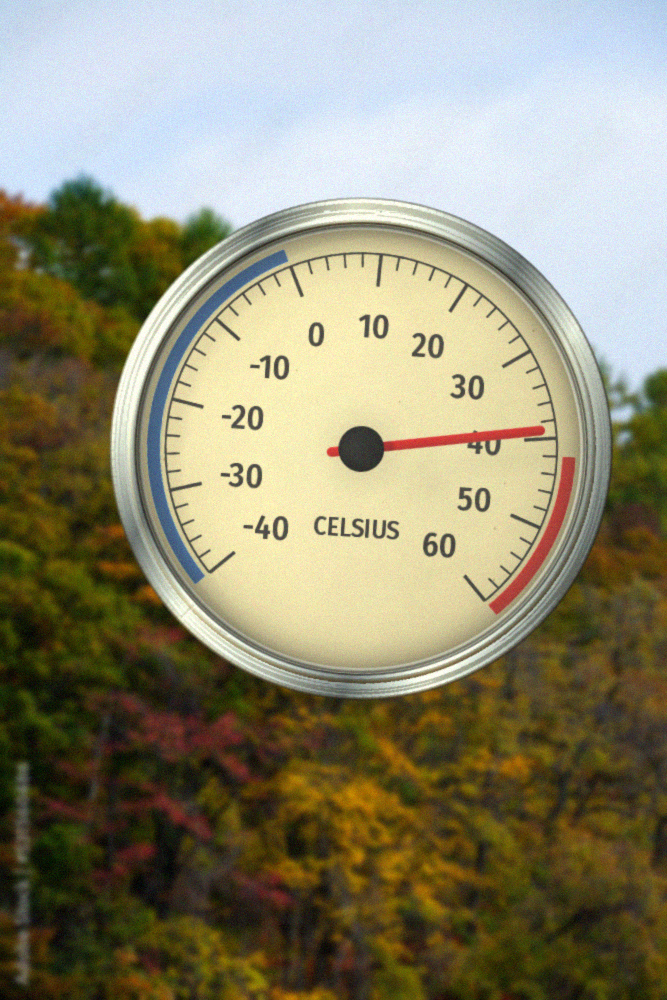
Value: 39 °C
